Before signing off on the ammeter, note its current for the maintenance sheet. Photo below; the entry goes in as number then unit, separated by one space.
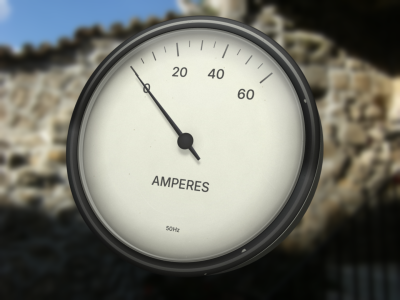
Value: 0 A
